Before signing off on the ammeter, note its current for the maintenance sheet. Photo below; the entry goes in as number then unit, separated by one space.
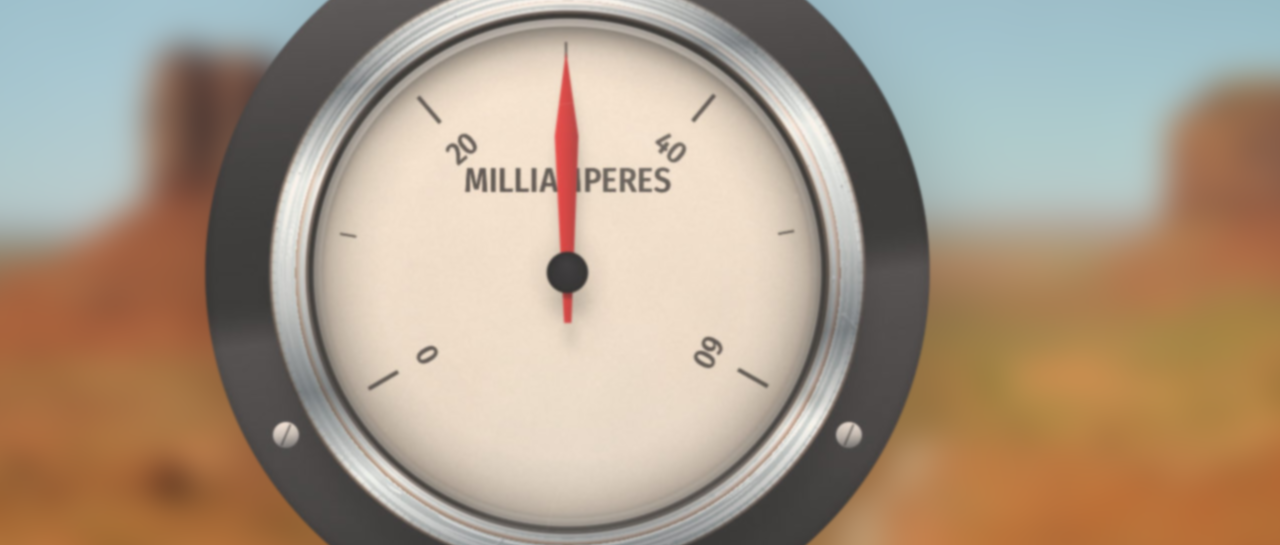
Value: 30 mA
